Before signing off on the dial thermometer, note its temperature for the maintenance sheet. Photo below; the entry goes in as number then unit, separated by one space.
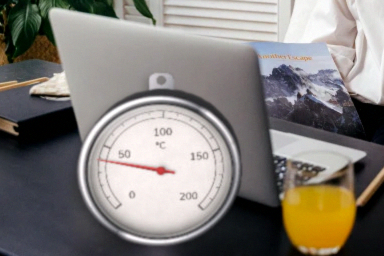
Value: 40 °C
